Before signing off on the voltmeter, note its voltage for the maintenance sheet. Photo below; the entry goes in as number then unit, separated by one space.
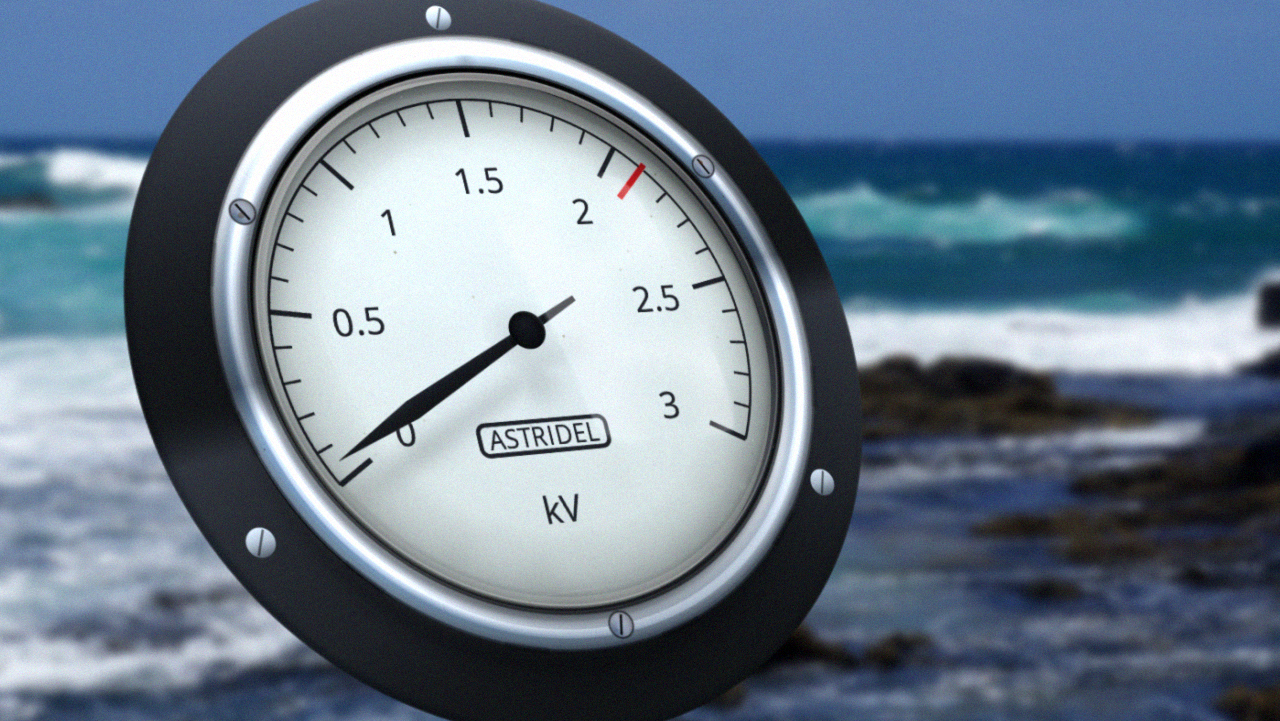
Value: 0.05 kV
